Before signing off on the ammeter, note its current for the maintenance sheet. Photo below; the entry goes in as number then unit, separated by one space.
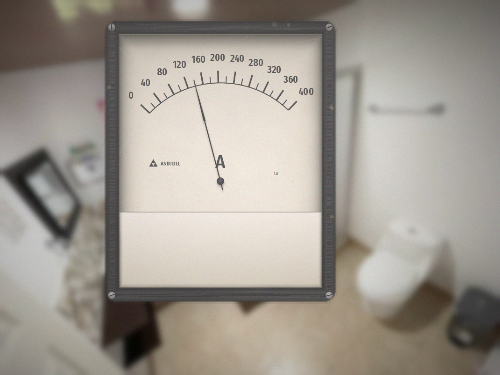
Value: 140 A
